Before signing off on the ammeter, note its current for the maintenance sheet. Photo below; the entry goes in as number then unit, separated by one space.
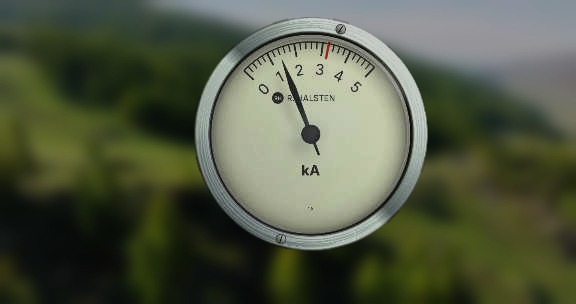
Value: 1.4 kA
